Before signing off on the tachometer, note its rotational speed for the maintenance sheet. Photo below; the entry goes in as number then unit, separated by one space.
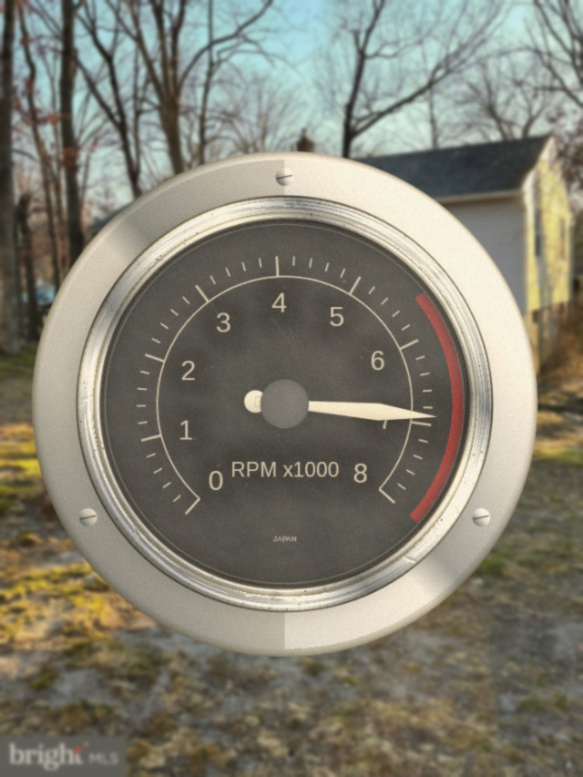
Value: 6900 rpm
